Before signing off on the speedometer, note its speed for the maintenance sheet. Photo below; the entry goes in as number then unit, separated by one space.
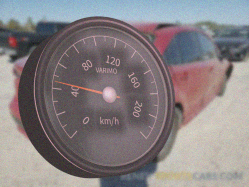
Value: 45 km/h
